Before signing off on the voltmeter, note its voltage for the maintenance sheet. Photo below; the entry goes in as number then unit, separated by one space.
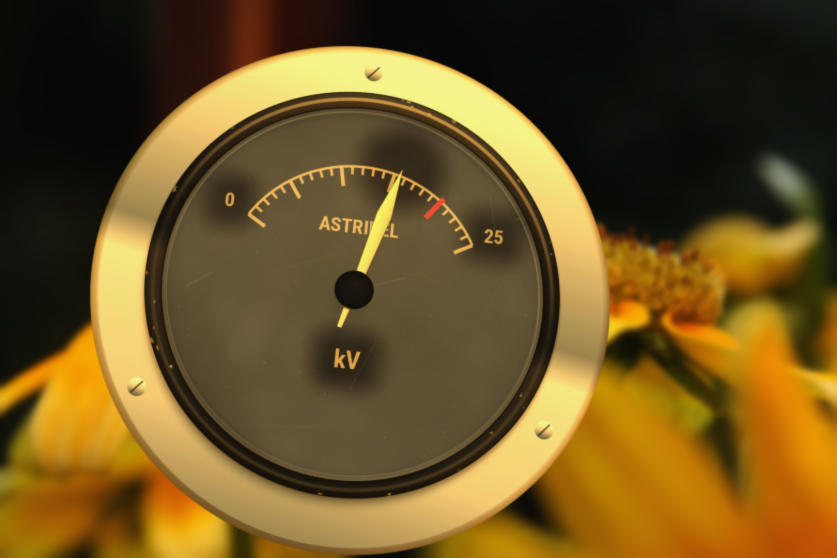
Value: 15.5 kV
